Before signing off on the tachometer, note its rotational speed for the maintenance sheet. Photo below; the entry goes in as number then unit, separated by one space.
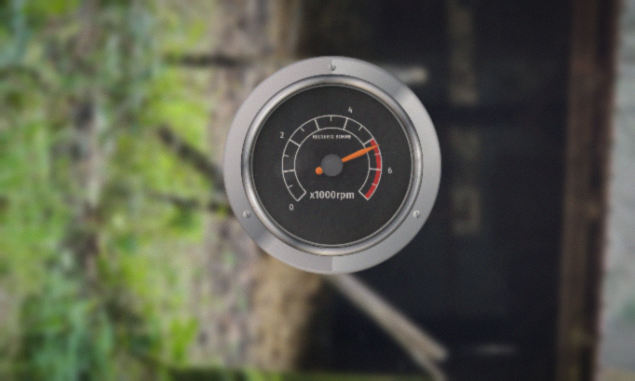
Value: 5250 rpm
